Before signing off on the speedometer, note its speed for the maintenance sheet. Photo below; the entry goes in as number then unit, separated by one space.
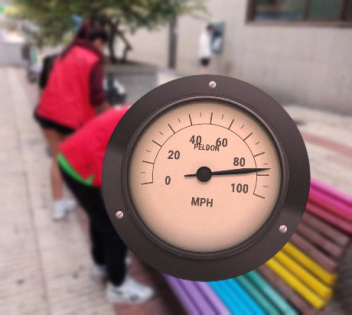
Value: 87.5 mph
